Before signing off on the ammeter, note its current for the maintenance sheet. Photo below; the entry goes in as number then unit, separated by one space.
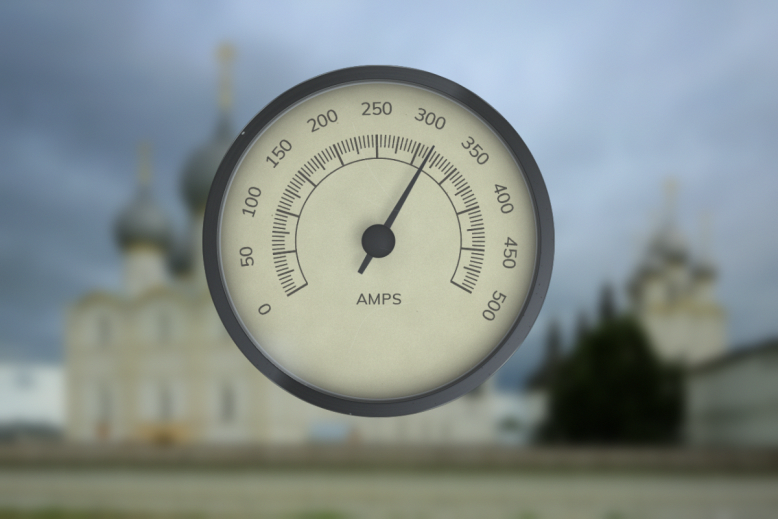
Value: 315 A
